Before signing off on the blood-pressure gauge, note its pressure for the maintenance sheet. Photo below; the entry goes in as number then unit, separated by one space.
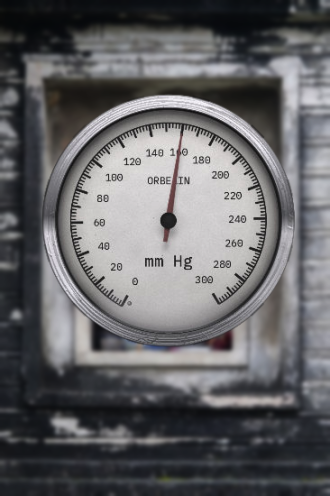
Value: 160 mmHg
